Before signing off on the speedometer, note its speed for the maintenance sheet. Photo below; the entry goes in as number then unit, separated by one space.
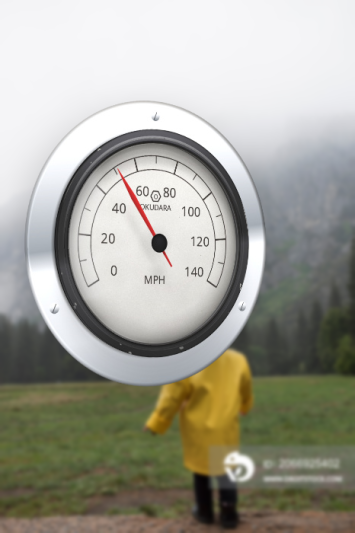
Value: 50 mph
